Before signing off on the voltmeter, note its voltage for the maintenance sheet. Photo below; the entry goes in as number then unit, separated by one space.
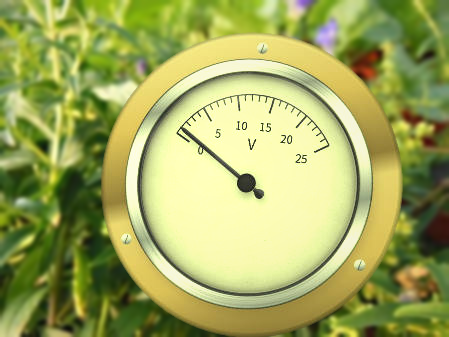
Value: 1 V
